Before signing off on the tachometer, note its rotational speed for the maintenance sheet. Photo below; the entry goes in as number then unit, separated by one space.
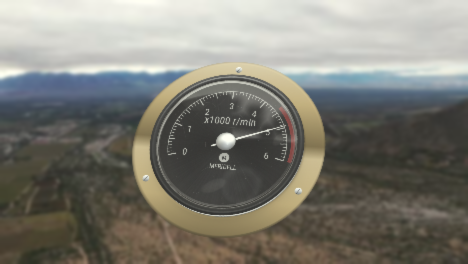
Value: 5000 rpm
